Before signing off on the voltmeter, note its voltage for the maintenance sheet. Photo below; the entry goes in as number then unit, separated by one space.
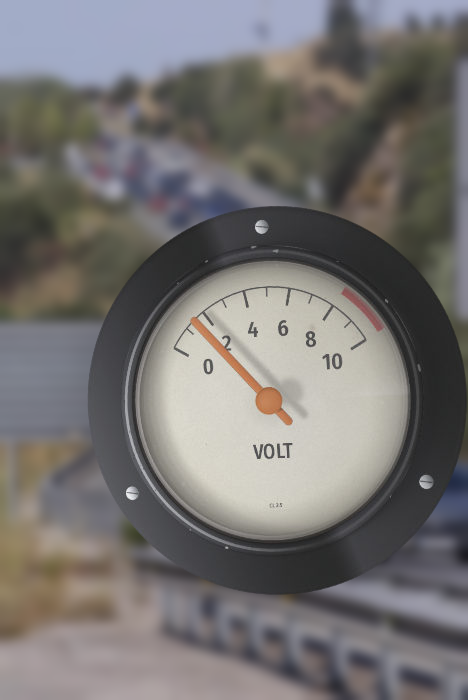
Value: 1.5 V
